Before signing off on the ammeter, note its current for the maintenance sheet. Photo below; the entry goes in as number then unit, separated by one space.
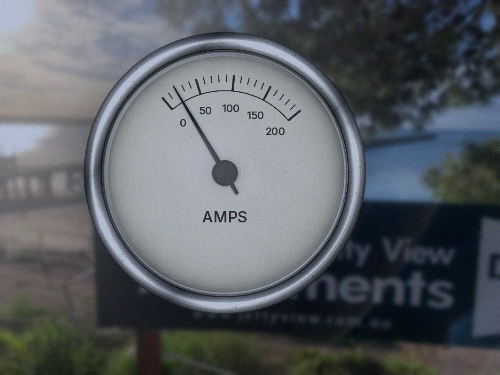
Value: 20 A
